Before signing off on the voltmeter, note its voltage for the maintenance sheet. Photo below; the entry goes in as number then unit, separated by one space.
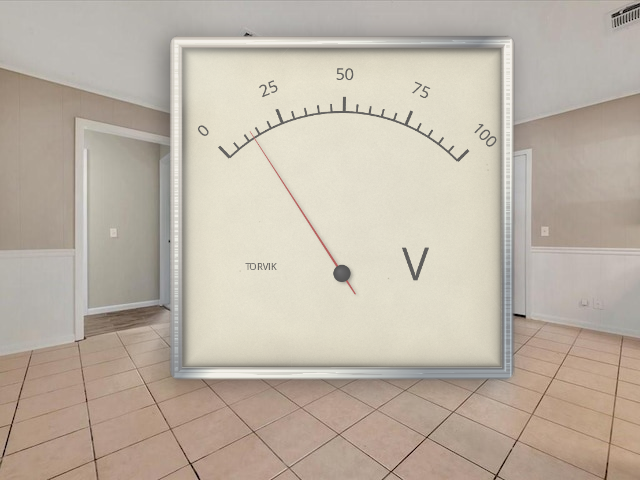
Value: 12.5 V
